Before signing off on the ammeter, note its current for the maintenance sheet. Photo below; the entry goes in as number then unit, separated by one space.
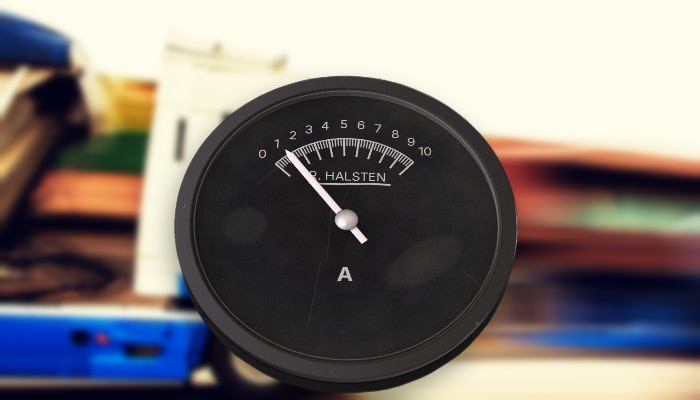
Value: 1 A
